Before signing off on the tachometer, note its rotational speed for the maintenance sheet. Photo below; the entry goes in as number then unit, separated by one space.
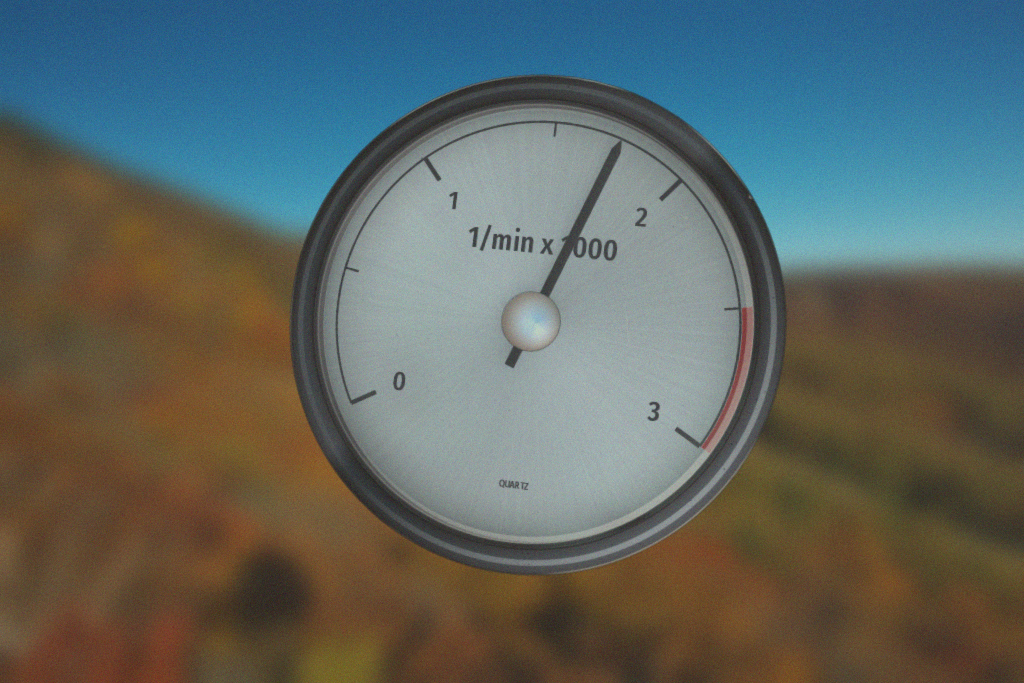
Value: 1750 rpm
